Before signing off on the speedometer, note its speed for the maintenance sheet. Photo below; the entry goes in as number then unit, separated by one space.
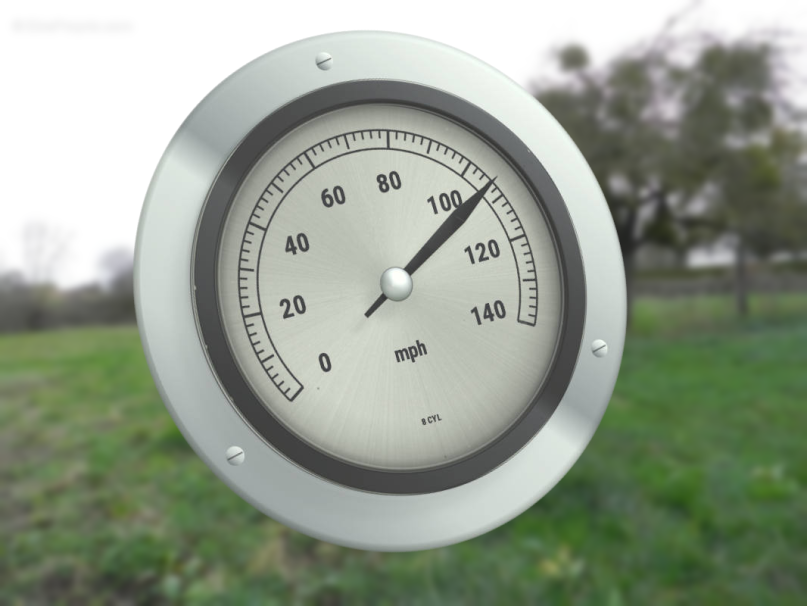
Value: 106 mph
